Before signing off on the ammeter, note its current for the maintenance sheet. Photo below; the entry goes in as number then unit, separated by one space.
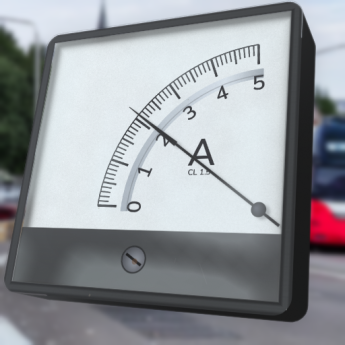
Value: 2.1 A
